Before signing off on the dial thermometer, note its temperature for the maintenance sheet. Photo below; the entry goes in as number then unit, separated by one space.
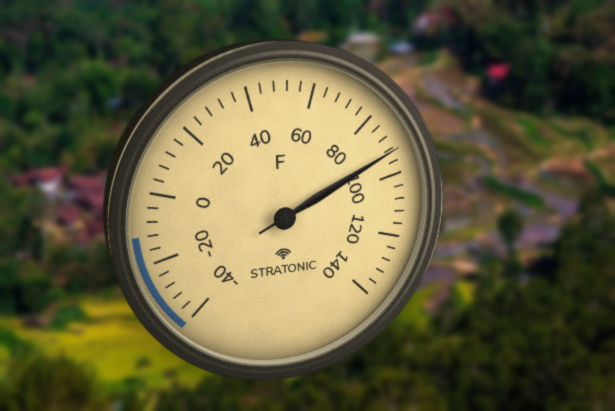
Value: 92 °F
